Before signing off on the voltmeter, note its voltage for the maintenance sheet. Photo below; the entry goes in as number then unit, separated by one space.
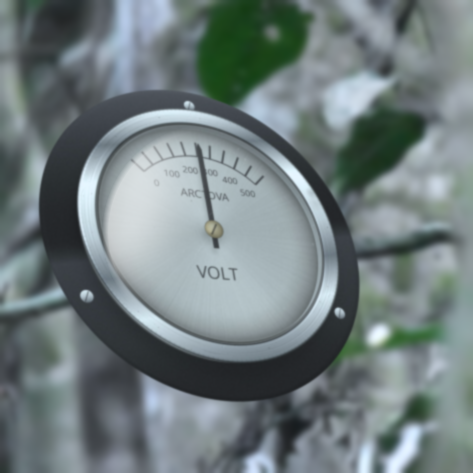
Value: 250 V
